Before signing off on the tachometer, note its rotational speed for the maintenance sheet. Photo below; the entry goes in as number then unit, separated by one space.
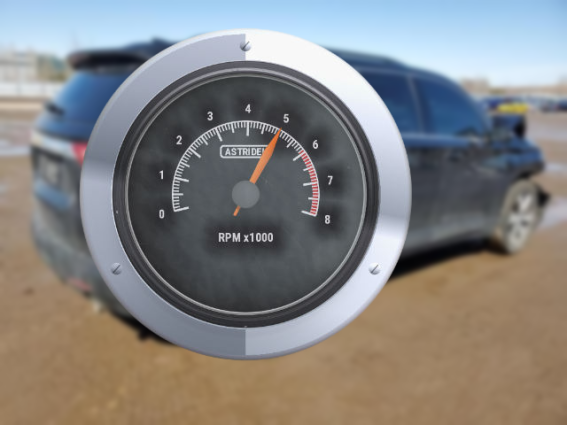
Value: 5000 rpm
